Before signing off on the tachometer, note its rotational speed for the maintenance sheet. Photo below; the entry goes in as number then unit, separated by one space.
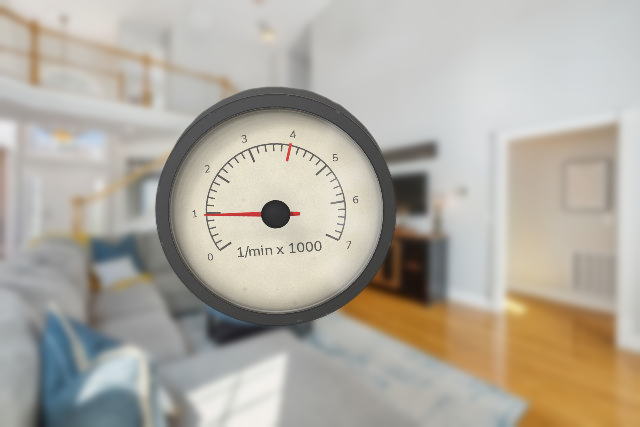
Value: 1000 rpm
